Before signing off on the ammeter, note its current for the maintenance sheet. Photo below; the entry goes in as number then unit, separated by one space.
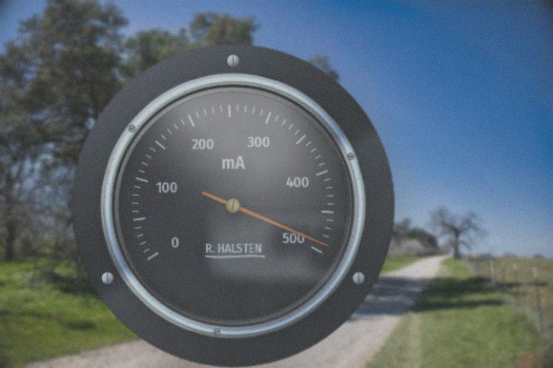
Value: 490 mA
